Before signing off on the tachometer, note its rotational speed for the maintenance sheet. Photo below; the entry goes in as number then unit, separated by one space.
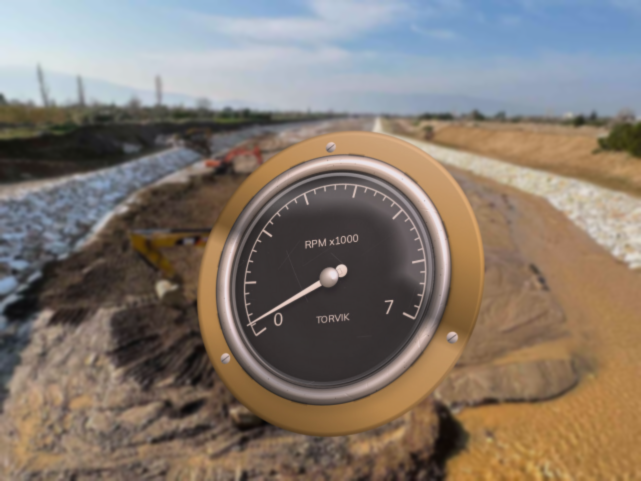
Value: 200 rpm
